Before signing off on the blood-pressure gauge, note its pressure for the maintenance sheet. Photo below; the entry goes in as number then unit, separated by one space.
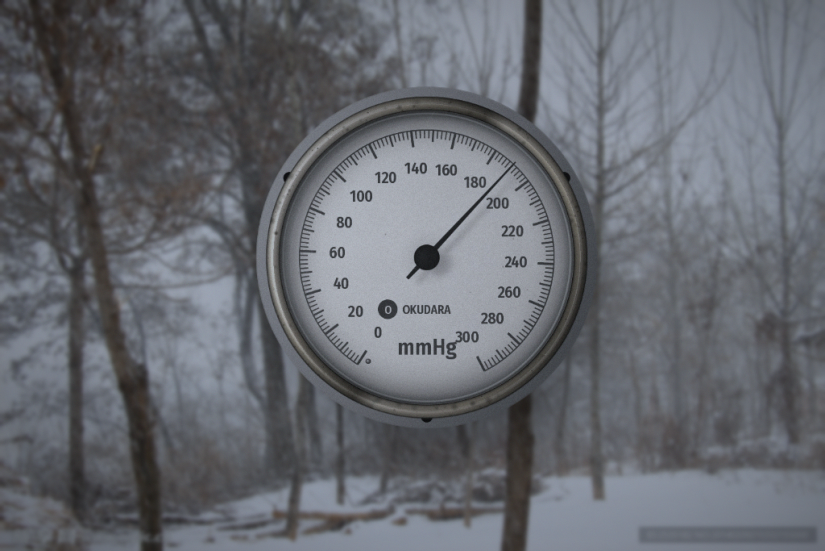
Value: 190 mmHg
